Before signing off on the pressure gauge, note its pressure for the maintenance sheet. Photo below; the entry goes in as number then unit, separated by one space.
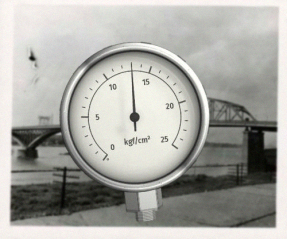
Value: 13 kg/cm²
